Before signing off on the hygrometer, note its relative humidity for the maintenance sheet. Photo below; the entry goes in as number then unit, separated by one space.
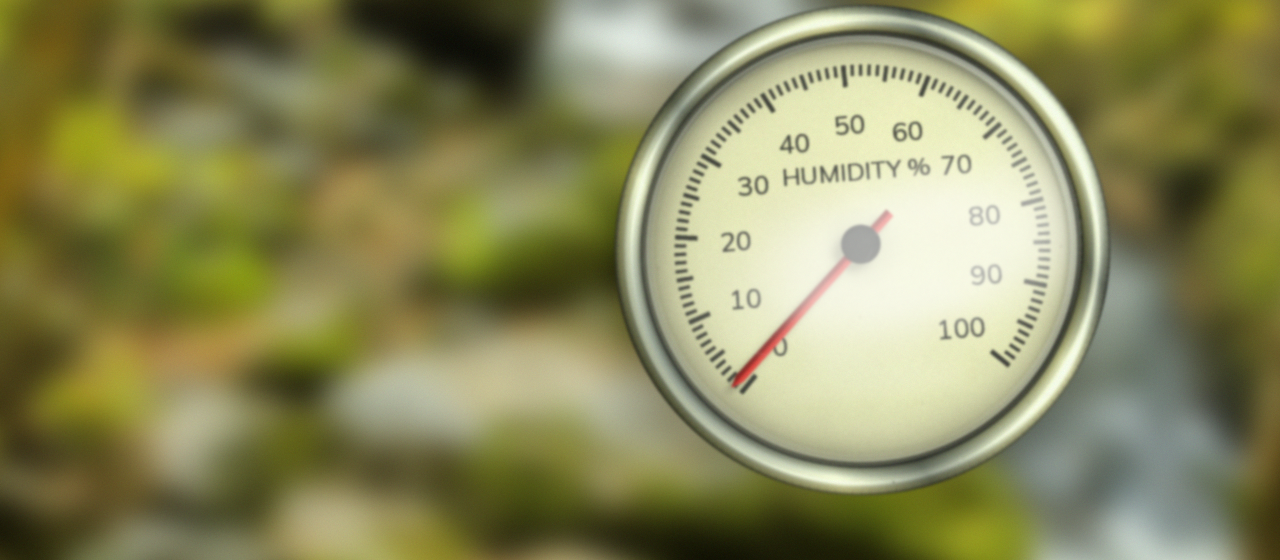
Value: 1 %
